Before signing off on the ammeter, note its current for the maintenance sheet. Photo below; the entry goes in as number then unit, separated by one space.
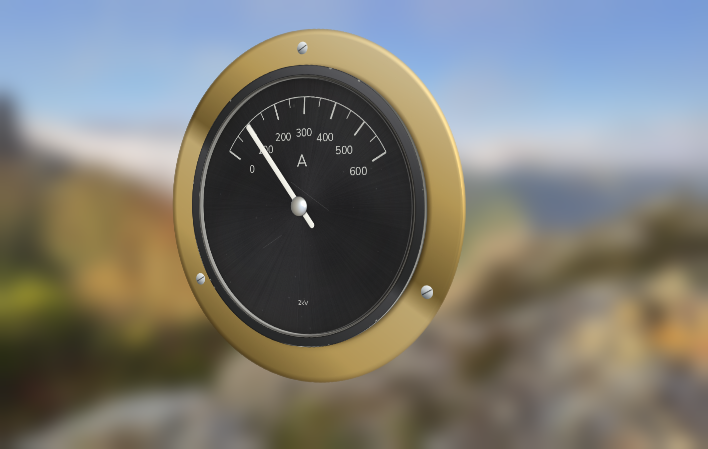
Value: 100 A
